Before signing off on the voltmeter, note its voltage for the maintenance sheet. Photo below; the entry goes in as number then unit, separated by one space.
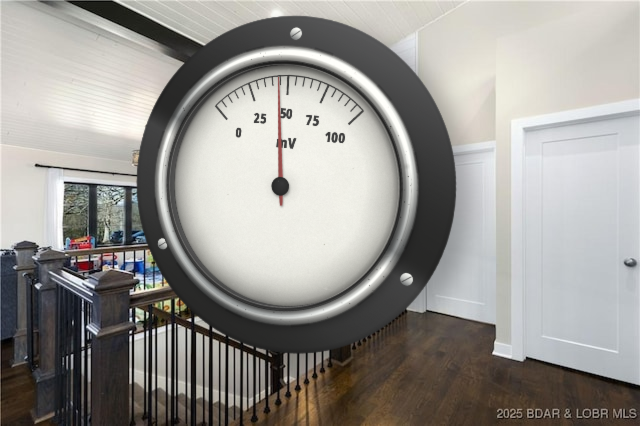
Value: 45 mV
